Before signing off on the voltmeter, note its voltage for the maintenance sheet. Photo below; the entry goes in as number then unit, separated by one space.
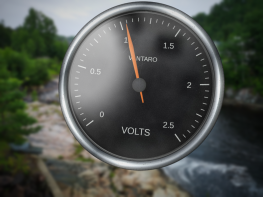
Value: 1.05 V
